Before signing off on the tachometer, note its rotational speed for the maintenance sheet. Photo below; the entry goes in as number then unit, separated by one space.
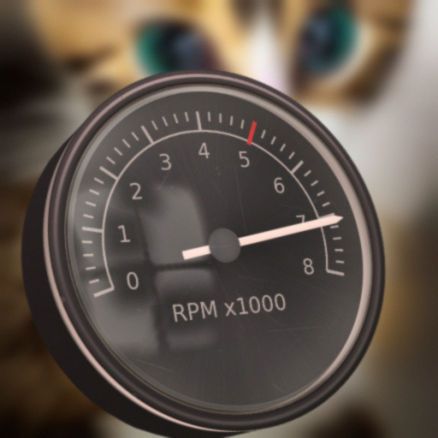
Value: 7100 rpm
